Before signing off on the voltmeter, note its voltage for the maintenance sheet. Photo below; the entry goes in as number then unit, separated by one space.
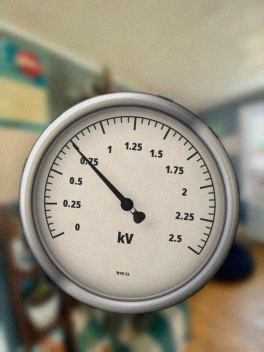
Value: 0.75 kV
